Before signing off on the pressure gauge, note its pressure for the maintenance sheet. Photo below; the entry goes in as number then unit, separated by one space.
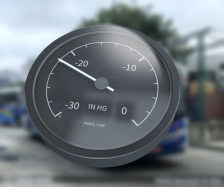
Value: -22 inHg
